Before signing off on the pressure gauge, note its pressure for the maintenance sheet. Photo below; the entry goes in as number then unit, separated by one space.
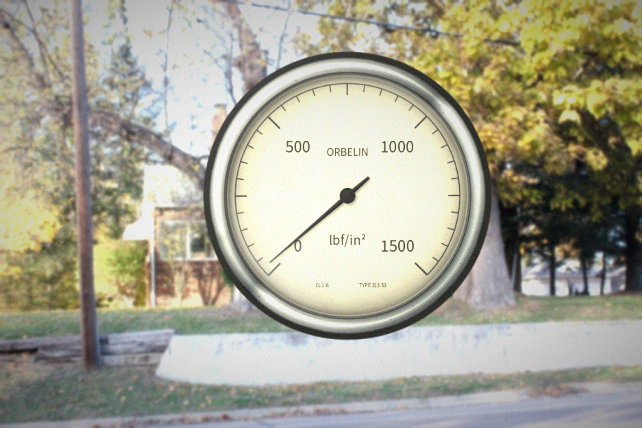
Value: 25 psi
